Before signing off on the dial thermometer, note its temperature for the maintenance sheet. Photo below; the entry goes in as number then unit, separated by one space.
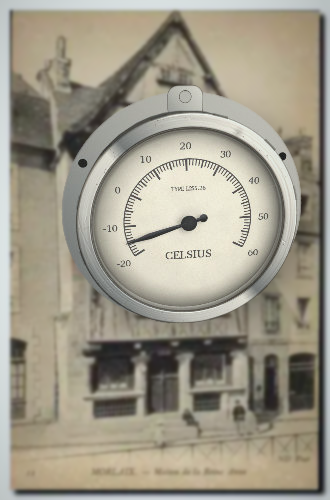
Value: -15 °C
